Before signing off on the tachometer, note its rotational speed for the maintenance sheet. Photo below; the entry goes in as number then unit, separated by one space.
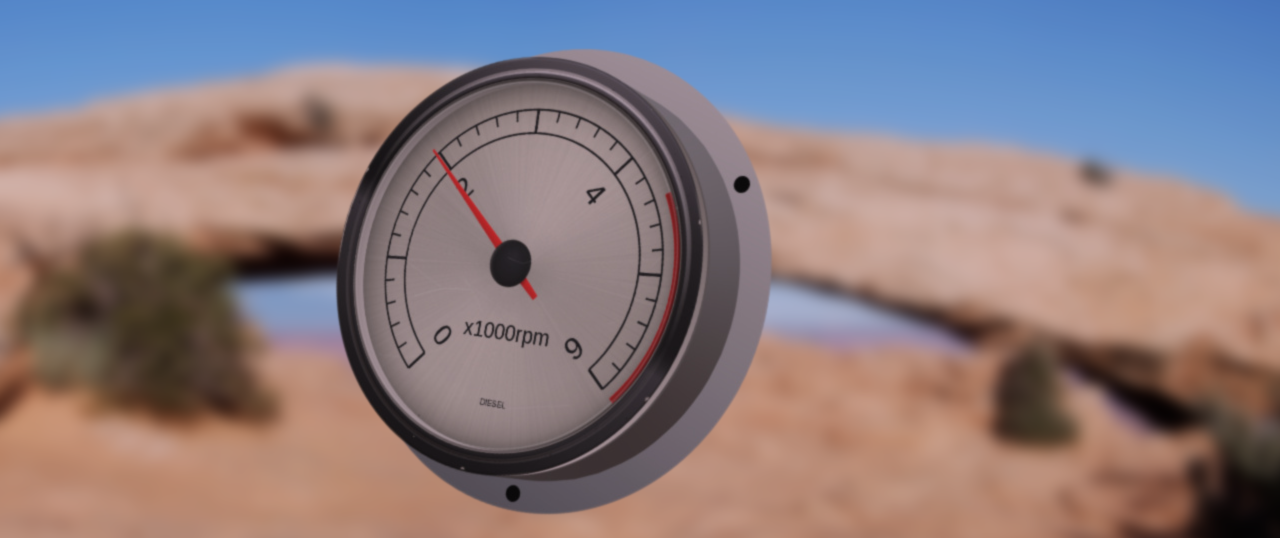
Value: 2000 rpm
